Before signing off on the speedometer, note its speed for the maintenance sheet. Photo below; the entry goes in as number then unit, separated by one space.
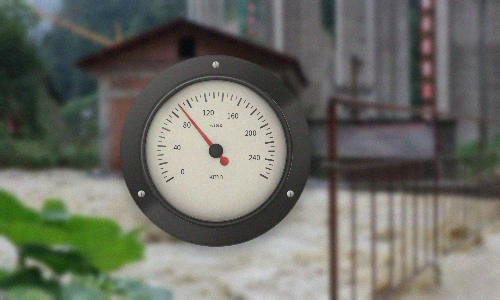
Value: 90 km/h
